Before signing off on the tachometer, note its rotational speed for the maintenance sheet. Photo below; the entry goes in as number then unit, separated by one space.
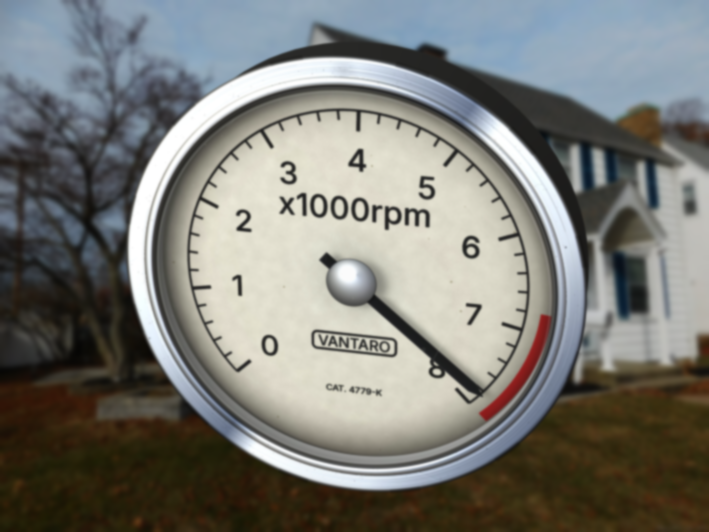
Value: 7800 rpm
